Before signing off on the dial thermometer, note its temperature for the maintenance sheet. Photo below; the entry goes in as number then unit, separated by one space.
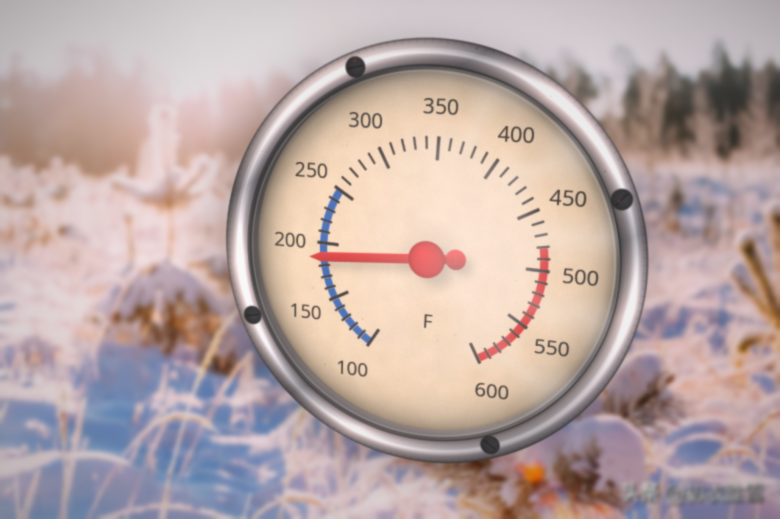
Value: 190 °F
